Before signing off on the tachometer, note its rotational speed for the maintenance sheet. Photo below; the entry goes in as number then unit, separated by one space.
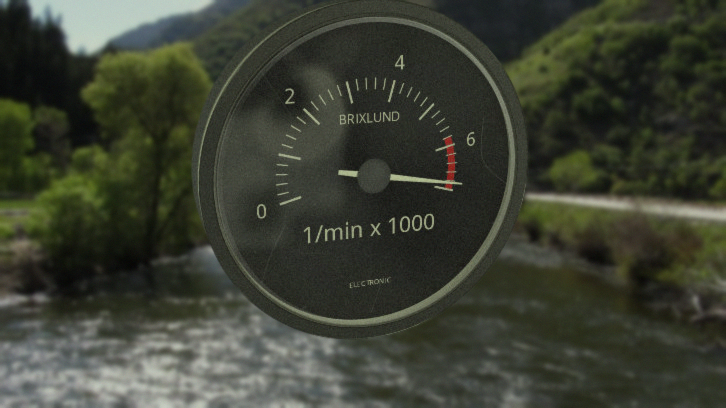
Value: 6800 rpm
